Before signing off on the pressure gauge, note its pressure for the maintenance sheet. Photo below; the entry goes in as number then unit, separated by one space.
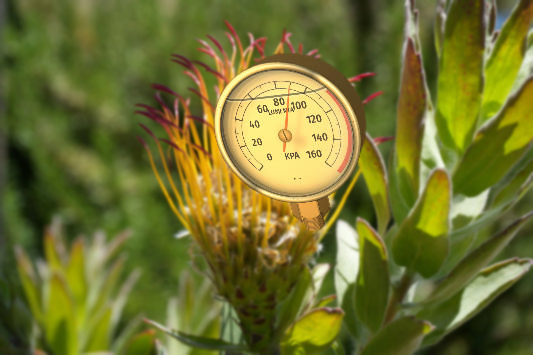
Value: 90 kPa
